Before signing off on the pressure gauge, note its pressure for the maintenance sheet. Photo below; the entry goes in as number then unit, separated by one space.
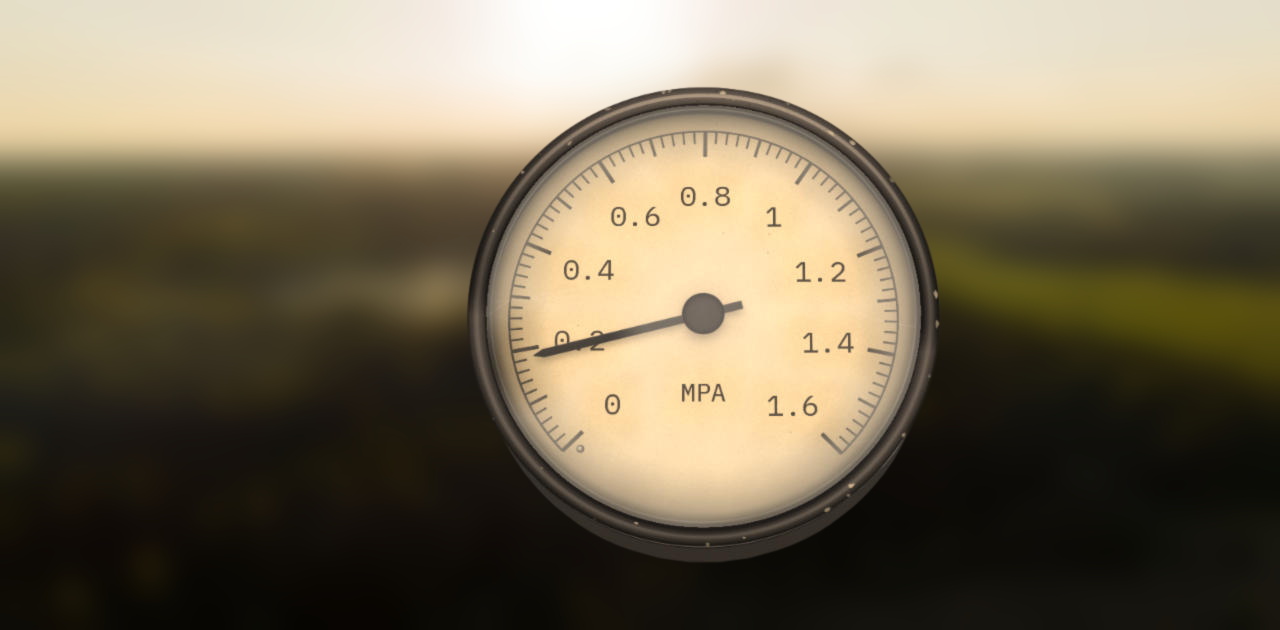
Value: 0.18 MPa
